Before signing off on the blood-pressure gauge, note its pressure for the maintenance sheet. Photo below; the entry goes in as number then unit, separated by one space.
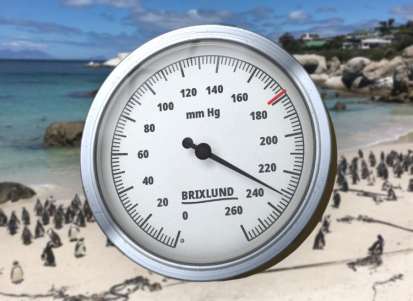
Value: 232 mmHg
